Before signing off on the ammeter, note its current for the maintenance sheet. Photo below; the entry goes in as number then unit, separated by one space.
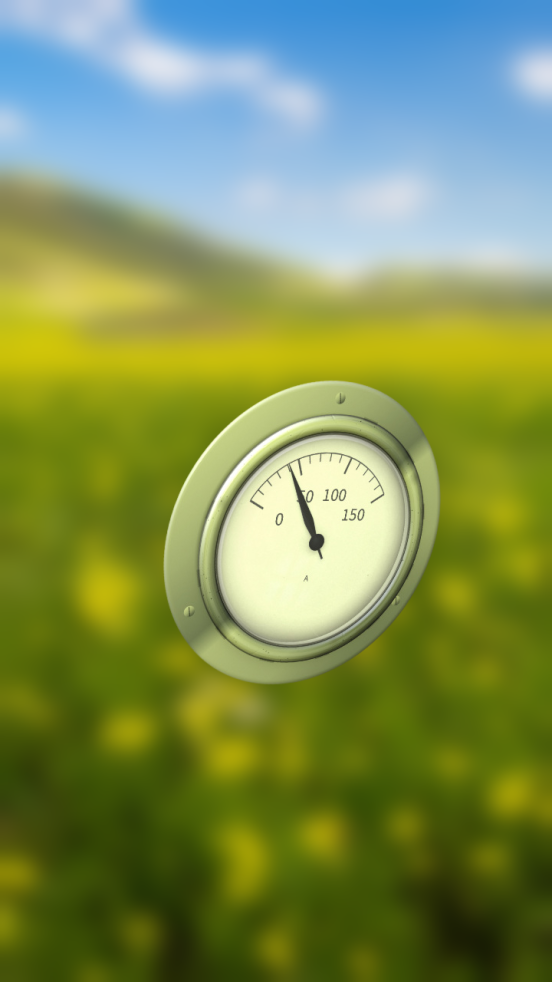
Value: 40 A
